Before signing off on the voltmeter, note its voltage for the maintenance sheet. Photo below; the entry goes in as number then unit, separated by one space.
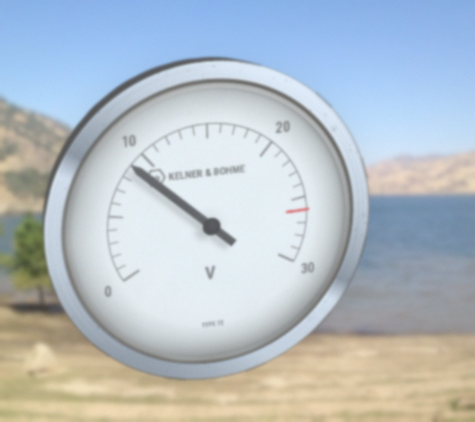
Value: 9 V
